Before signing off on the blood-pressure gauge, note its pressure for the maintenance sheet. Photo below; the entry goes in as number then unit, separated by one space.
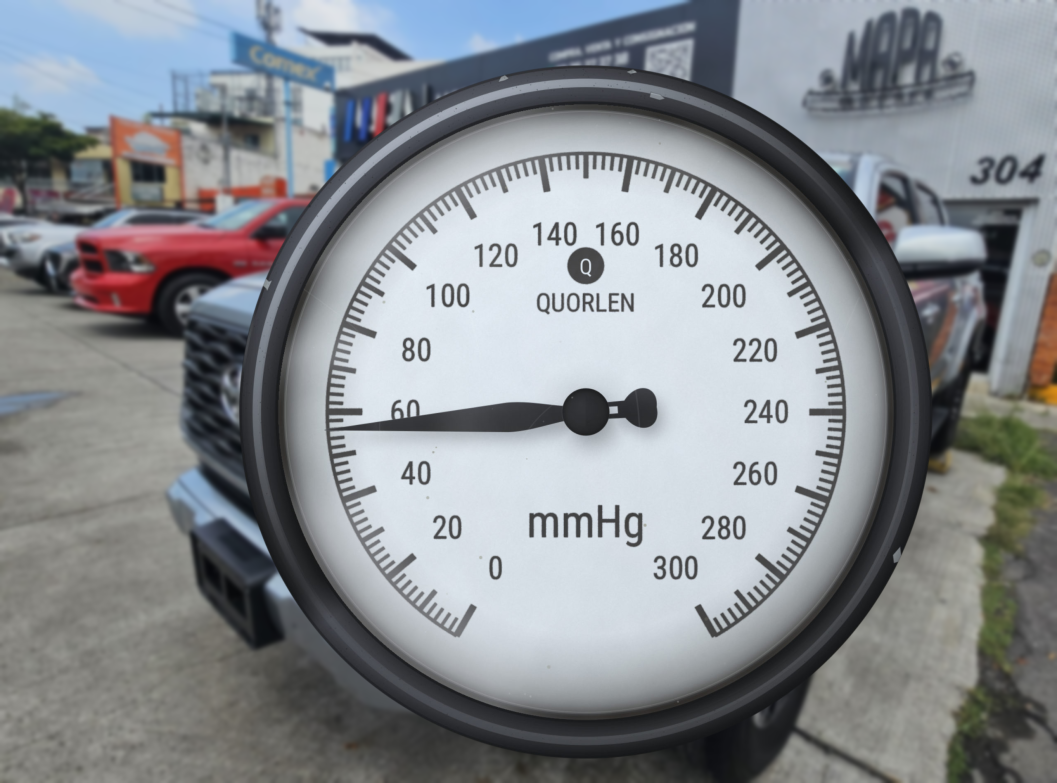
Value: 56 mmHg
